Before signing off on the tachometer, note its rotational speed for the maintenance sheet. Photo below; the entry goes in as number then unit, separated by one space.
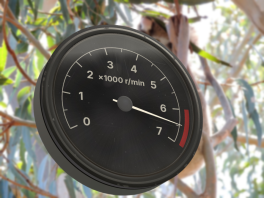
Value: 6500 rpm
